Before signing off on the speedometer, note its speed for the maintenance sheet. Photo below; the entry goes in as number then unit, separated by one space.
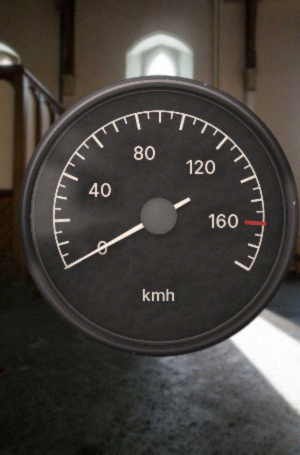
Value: 0 km/h
